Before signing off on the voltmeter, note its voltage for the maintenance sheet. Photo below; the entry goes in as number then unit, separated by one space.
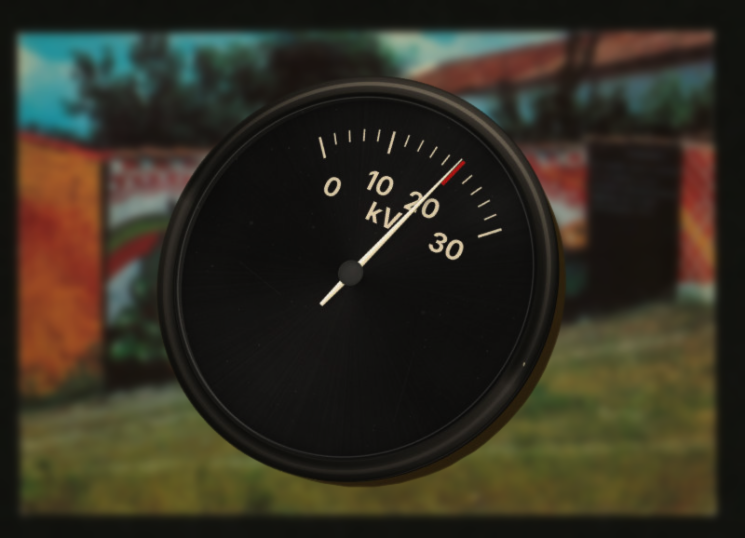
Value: 20 kV
